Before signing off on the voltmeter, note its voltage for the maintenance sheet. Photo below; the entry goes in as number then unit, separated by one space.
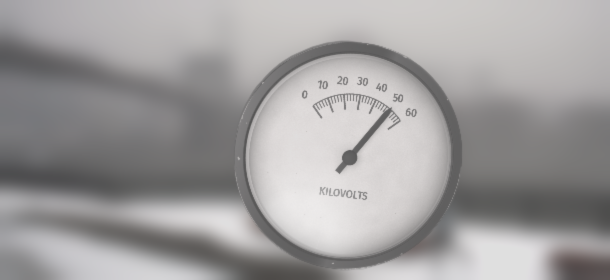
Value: 50 kV
